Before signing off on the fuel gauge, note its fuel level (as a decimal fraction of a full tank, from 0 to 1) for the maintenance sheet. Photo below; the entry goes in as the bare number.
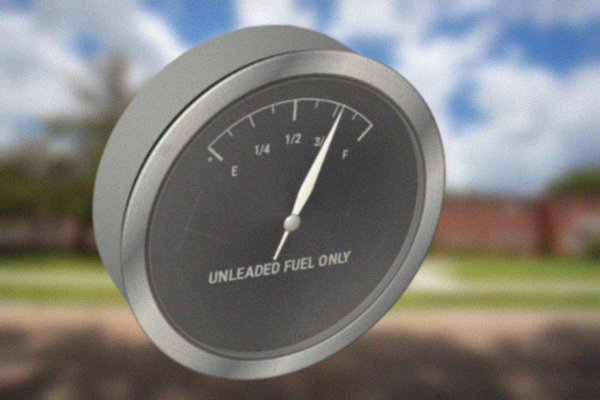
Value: 0.75
